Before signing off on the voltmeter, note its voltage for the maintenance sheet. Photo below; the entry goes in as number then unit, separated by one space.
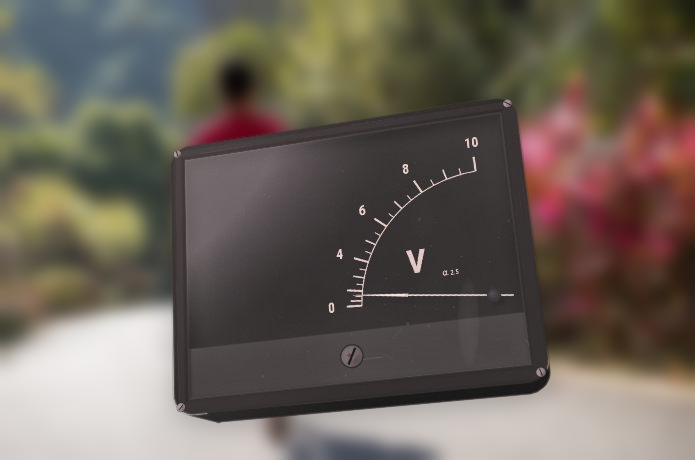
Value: 1.5 V
